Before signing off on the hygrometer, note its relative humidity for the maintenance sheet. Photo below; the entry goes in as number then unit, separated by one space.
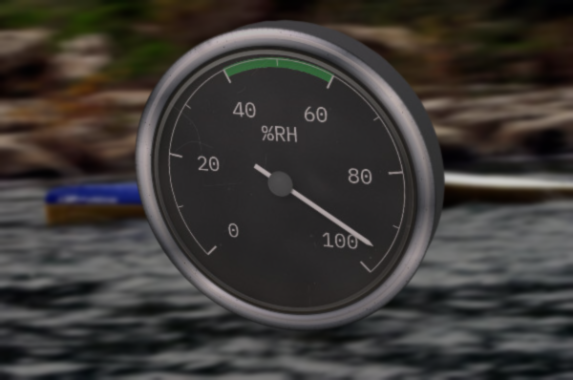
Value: 95 %
